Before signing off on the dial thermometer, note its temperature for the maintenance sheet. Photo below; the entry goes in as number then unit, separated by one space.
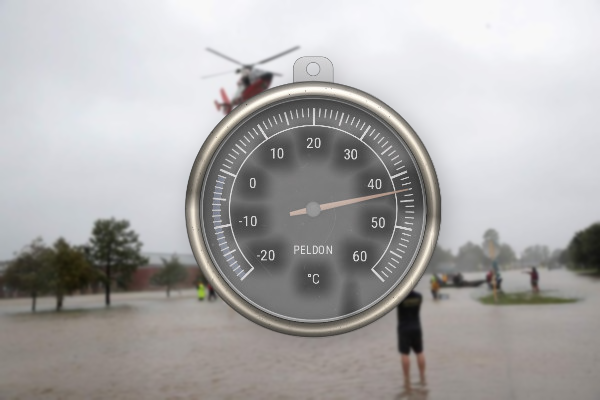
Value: 43 °C
